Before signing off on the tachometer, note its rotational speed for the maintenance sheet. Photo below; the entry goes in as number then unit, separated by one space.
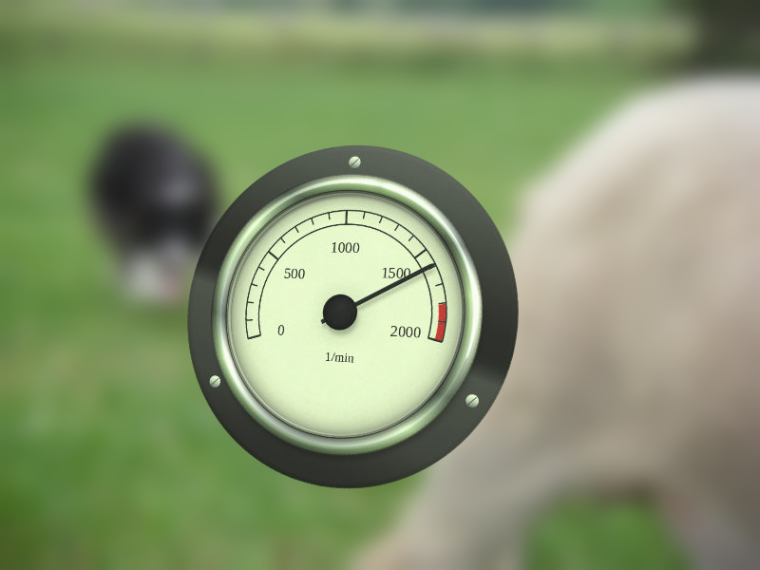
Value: 1600 rpm
